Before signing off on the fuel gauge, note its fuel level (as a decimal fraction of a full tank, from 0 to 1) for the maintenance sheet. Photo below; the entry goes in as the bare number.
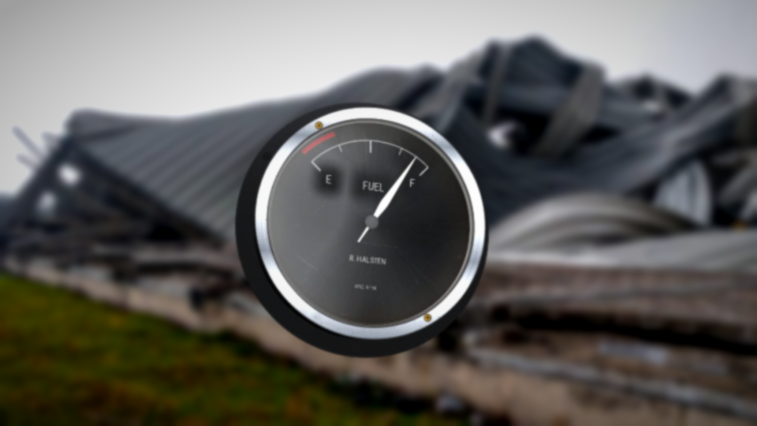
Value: 0.875
